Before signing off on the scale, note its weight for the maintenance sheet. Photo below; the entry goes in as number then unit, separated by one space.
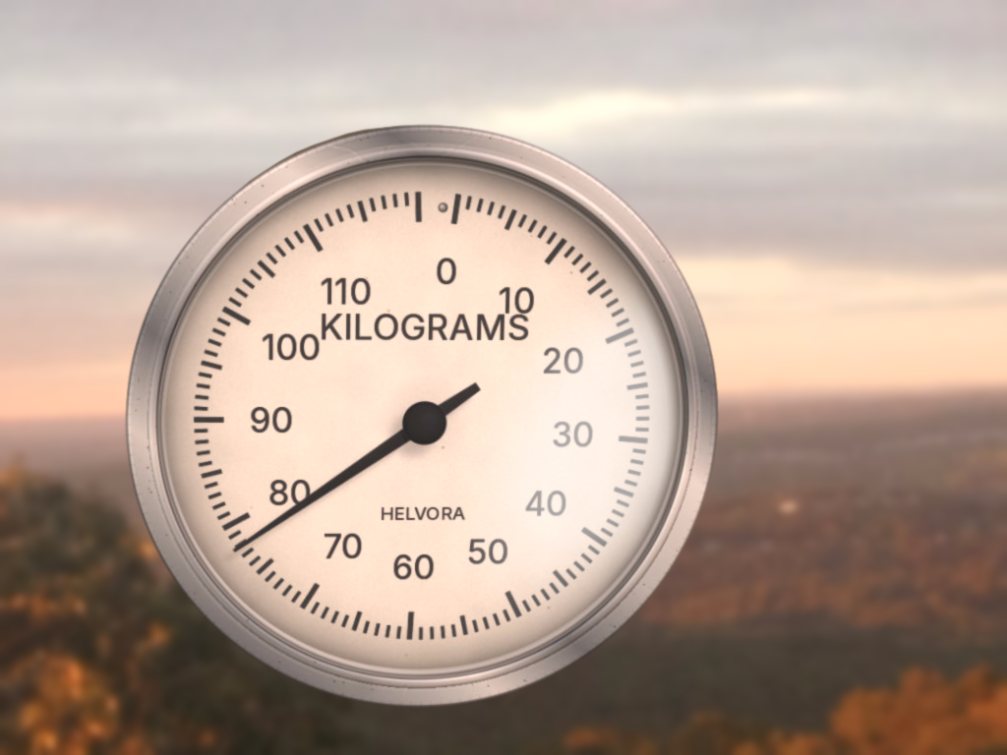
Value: 78 kg
